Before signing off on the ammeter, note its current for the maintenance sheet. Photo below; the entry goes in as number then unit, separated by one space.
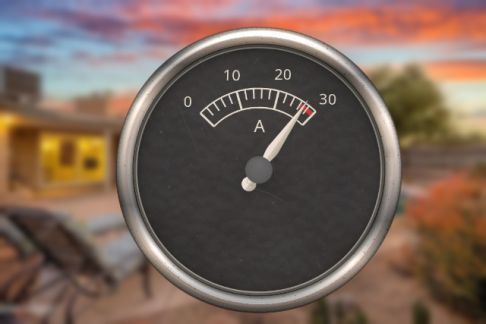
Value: 27 A
